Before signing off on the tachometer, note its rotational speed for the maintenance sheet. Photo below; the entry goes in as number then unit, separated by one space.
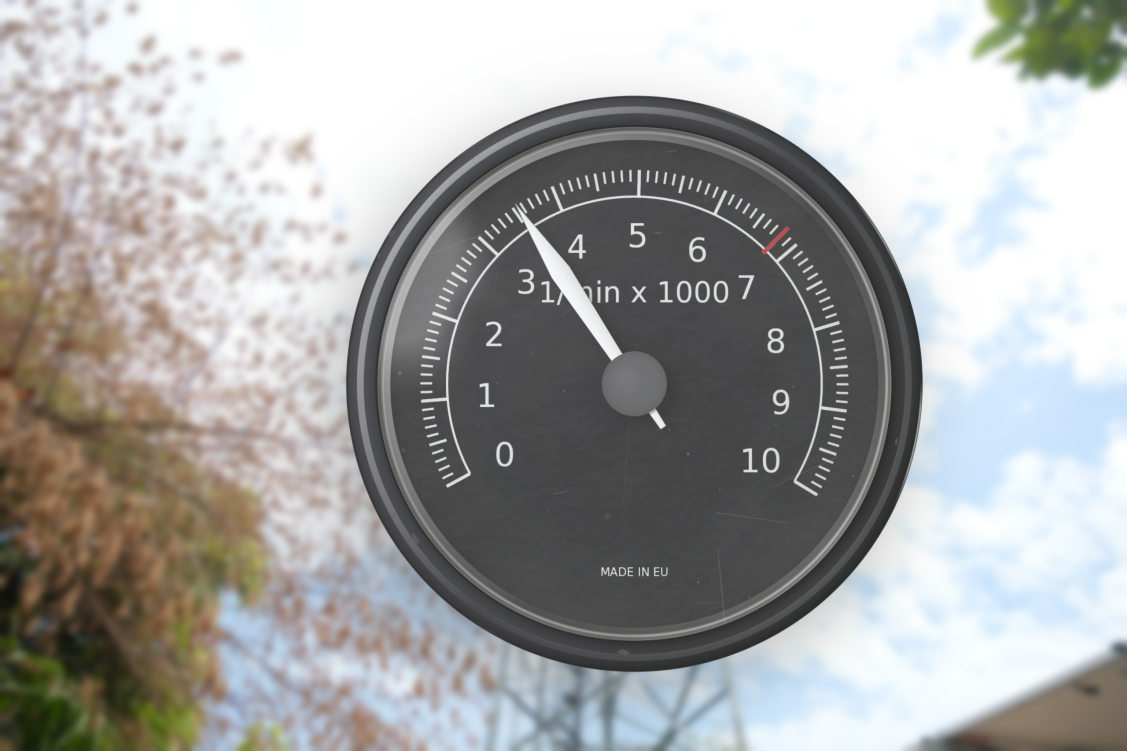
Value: 3550 rpm
